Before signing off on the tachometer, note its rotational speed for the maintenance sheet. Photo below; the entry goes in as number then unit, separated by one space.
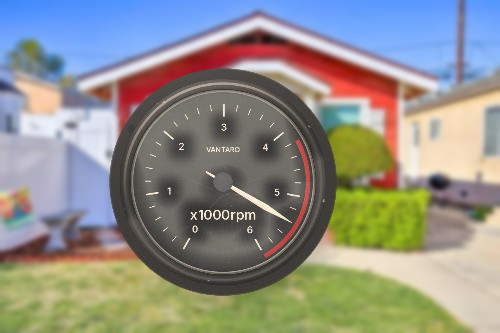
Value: 5400 rpm
